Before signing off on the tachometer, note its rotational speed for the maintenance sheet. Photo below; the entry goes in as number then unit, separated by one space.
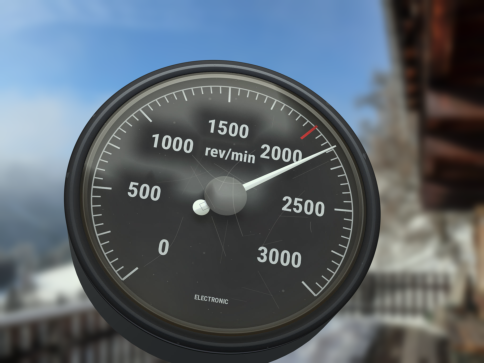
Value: 2150 rpm
